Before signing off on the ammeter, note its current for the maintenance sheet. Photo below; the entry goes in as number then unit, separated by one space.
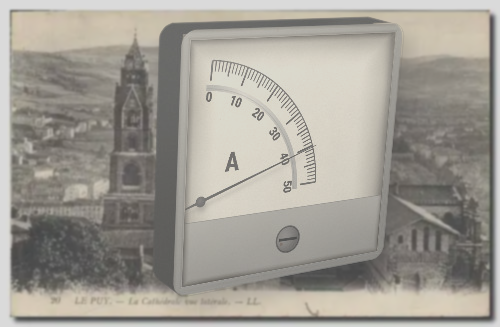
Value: 40 A
